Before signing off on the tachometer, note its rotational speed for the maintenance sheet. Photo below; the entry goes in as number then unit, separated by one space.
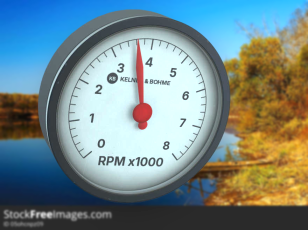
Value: 3600 rpm
